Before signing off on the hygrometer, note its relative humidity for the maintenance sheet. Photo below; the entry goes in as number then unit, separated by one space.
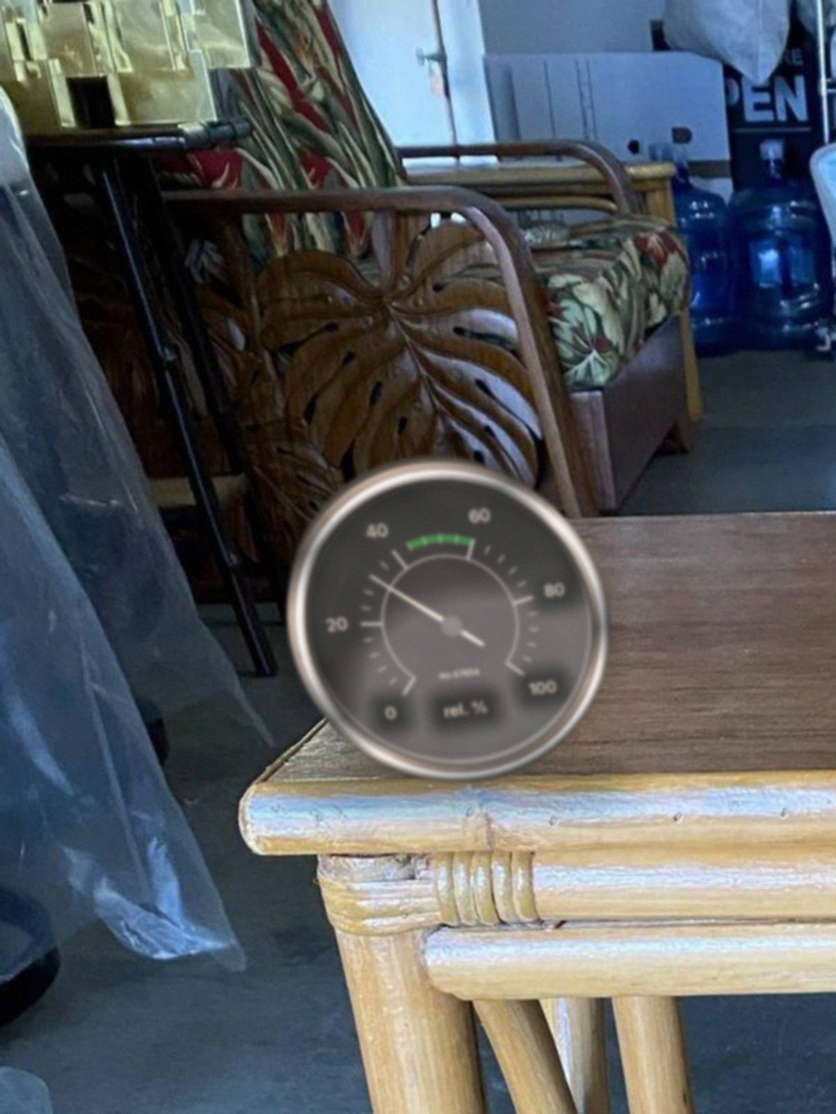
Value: 32 %
